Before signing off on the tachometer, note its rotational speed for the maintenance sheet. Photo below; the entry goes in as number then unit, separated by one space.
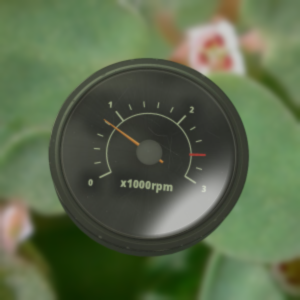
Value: 800 rpm
